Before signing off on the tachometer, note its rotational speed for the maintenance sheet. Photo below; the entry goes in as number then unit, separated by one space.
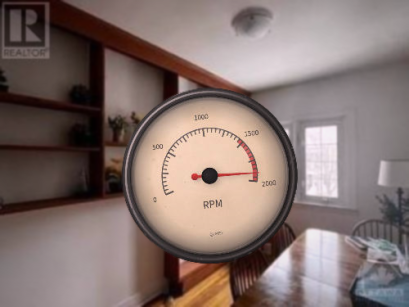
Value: 1900 rpm
